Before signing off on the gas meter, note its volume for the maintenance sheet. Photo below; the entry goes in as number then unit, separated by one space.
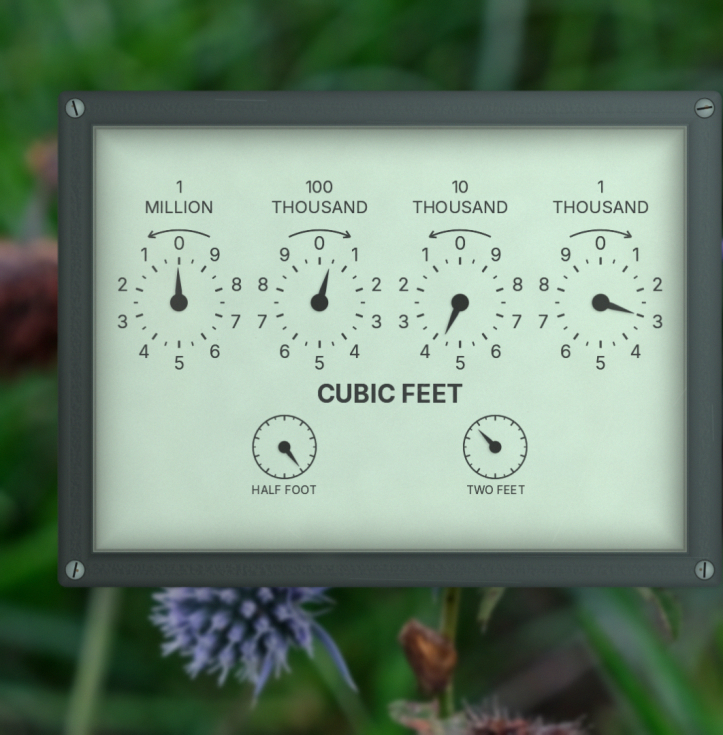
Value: 4300 ft³
